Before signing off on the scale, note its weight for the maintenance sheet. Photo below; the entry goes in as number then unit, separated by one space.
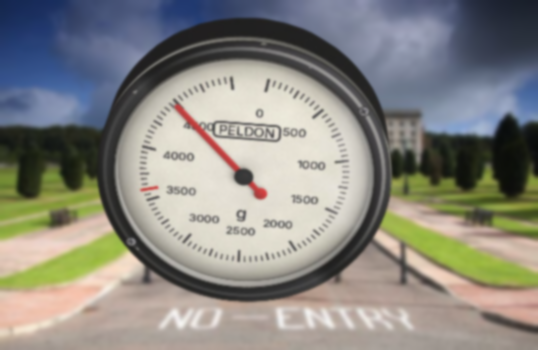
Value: 4500 g
